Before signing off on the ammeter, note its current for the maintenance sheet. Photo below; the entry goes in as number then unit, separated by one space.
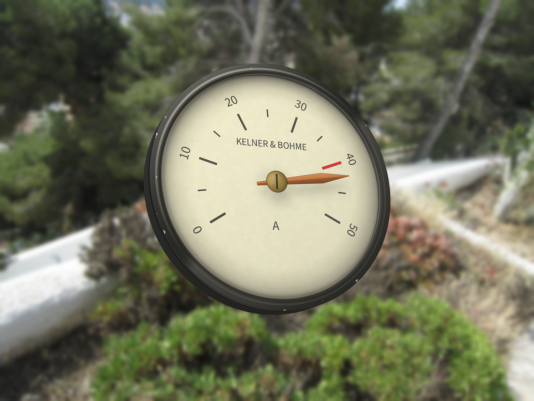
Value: 42.5 A
